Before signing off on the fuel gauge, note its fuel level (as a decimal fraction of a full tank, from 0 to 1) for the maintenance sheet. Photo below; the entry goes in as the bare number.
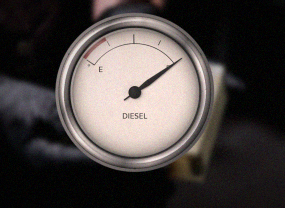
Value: 1
